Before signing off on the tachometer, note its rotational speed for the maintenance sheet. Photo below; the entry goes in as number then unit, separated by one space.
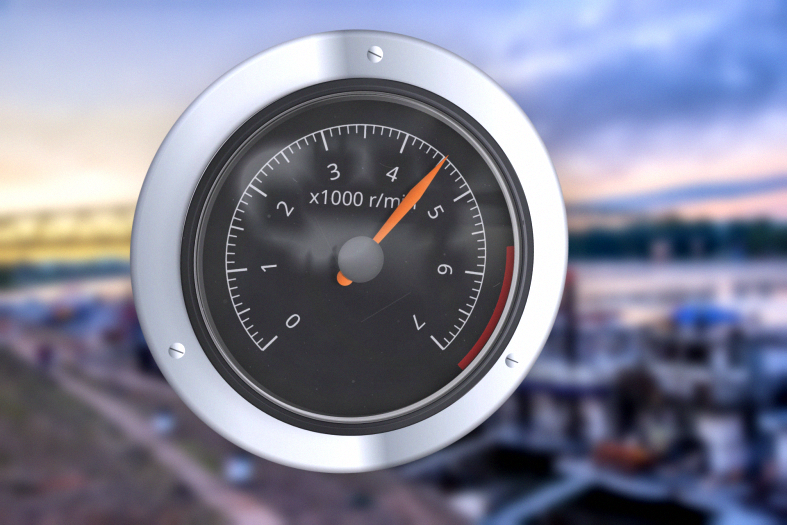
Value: 4500 rpm
